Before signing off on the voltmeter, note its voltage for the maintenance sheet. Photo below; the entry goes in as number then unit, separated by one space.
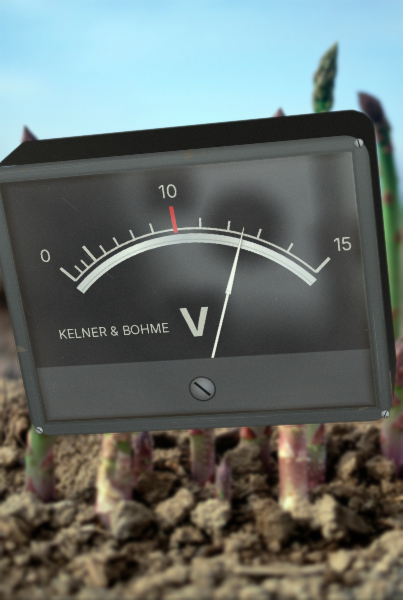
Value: 12.5 V
